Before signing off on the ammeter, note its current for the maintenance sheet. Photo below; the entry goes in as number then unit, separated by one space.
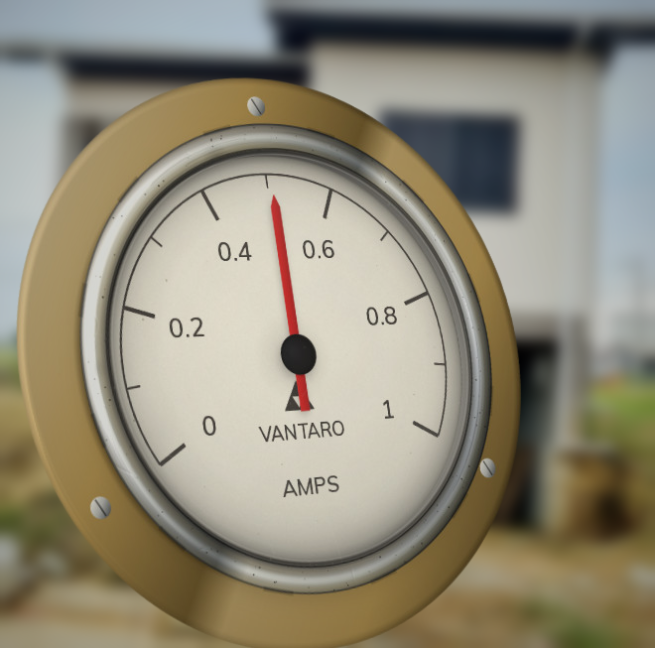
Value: 0.5 A
